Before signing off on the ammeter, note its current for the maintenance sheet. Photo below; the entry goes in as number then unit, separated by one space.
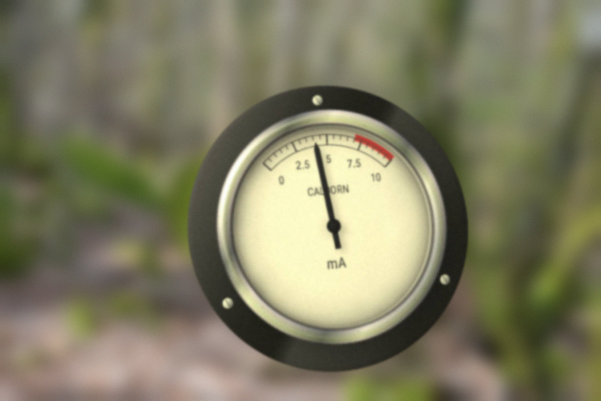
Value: 4 mA
